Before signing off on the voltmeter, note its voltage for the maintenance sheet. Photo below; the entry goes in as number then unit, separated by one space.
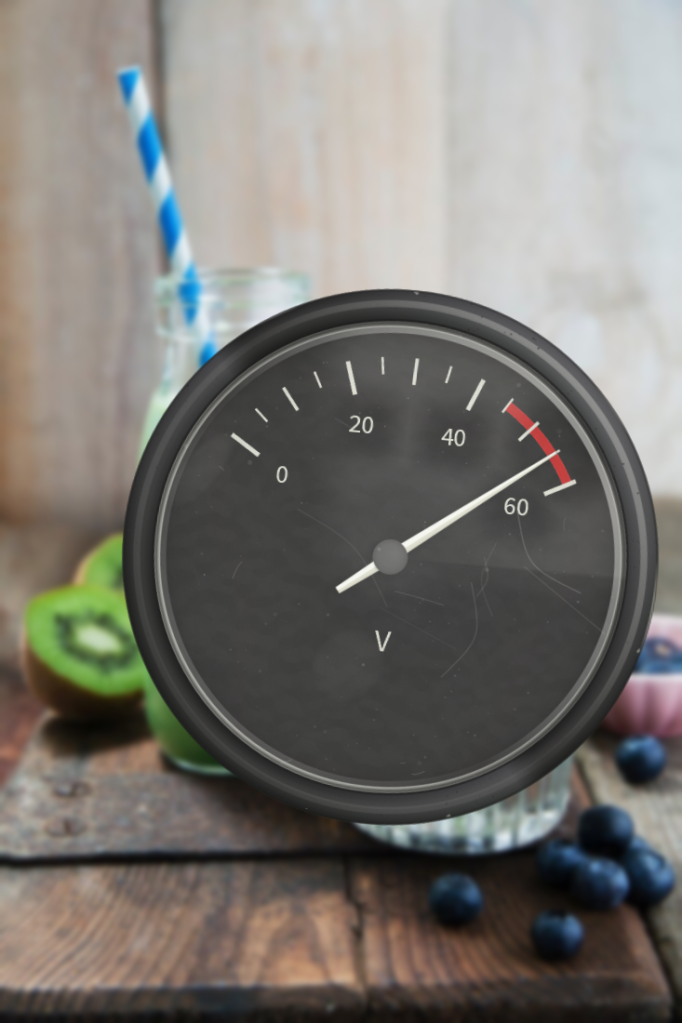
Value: 55 V
